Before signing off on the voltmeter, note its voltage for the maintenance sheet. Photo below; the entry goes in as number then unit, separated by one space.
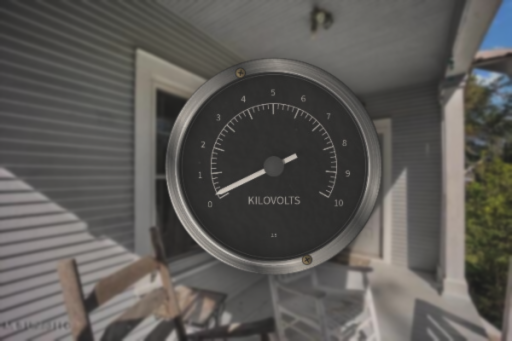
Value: 0.2 kV
